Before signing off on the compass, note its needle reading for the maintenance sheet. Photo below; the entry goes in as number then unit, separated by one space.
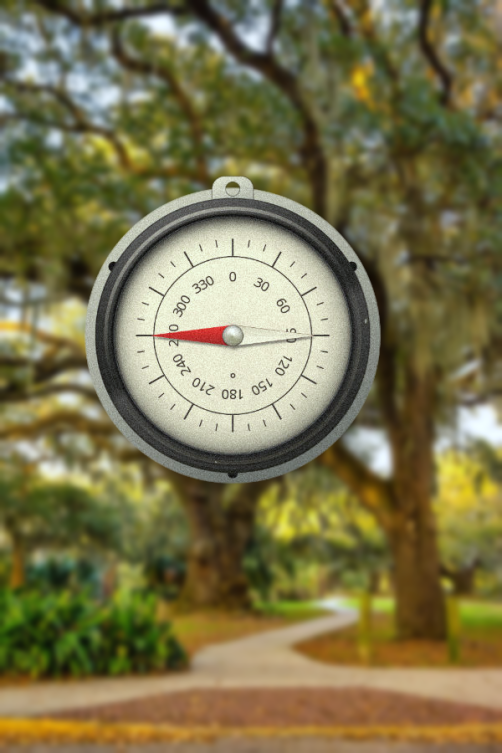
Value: 270 °
